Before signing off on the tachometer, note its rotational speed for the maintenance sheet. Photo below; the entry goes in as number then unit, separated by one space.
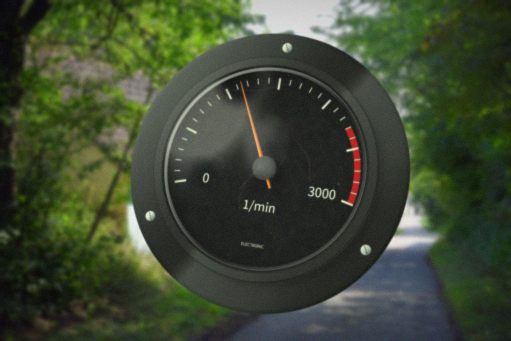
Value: 1150 rpm
